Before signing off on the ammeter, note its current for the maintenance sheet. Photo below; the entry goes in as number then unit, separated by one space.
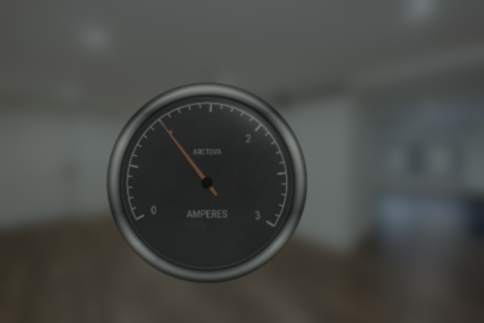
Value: 1 A
